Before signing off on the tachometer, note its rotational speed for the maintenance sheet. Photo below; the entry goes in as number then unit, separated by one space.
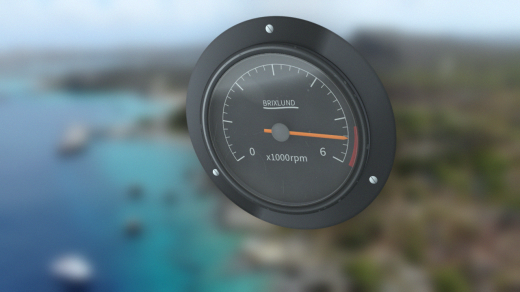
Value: 5400 rpm
